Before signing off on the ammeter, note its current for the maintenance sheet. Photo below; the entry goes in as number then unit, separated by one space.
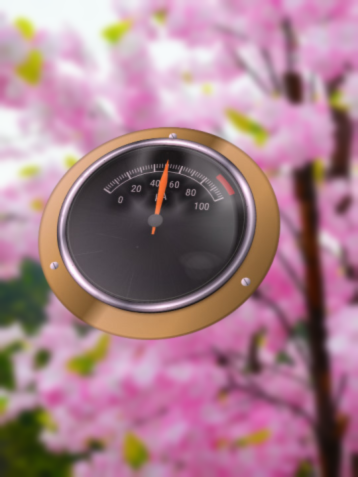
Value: 50 µA
